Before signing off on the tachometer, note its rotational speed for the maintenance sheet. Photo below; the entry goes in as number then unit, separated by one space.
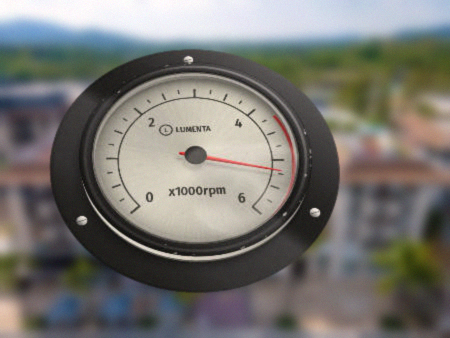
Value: 5250 rpm
